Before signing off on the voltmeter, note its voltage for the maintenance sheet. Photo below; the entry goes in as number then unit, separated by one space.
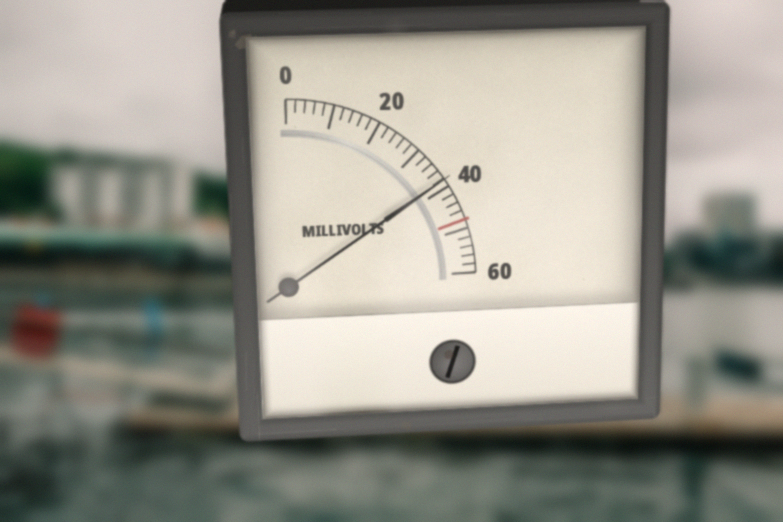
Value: 38 mV
